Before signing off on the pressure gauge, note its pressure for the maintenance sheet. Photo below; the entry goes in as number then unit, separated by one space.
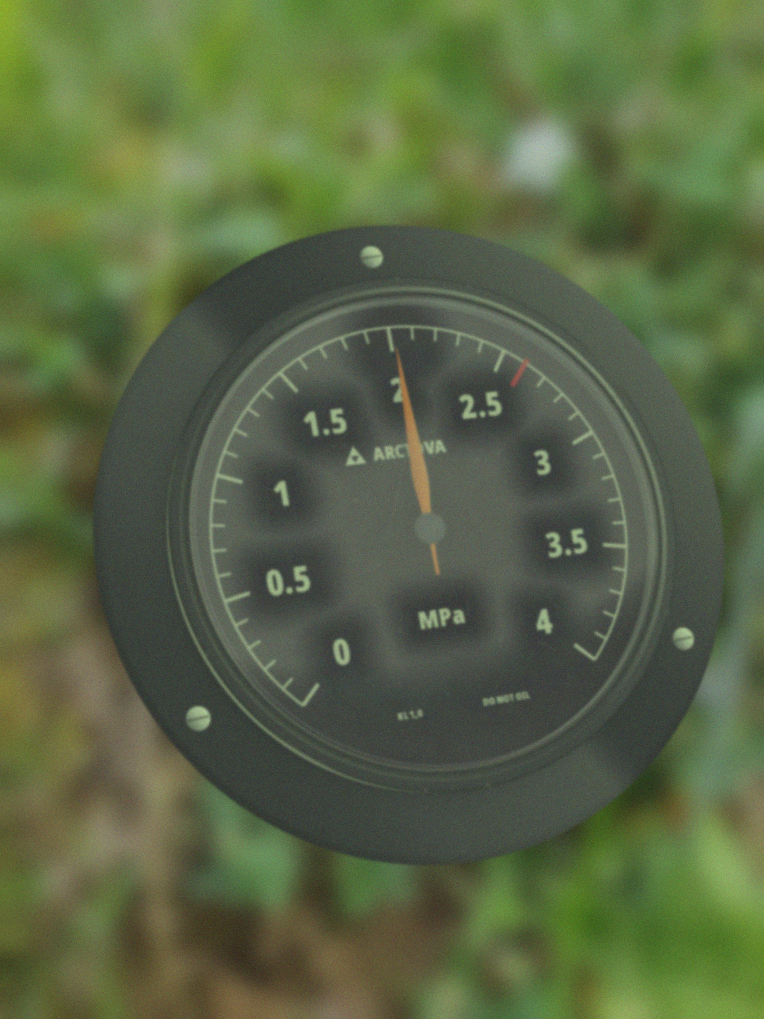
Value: 2 MPa
